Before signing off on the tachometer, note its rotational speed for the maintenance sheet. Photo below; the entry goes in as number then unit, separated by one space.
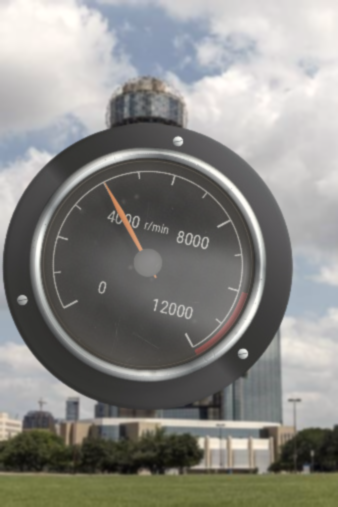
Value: 4000 rpm
